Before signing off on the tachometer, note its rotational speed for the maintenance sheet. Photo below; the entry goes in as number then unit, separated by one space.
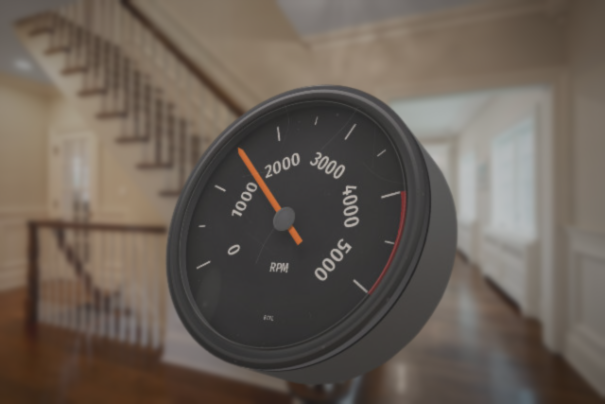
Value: 1500 rpm
